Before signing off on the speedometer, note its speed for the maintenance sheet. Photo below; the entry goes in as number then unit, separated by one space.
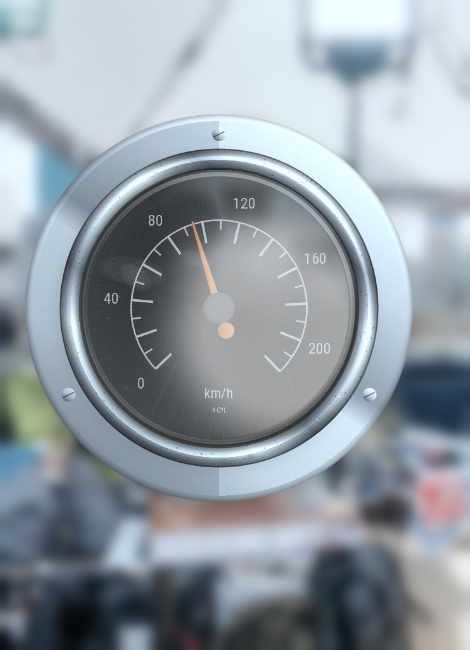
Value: 95 km/h
